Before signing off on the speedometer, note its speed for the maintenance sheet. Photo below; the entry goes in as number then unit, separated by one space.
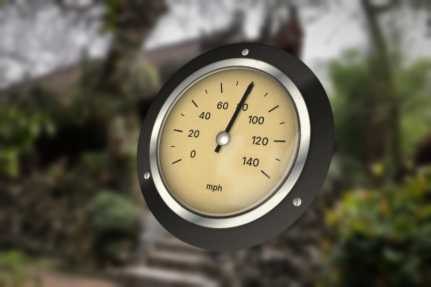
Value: 80 mph
